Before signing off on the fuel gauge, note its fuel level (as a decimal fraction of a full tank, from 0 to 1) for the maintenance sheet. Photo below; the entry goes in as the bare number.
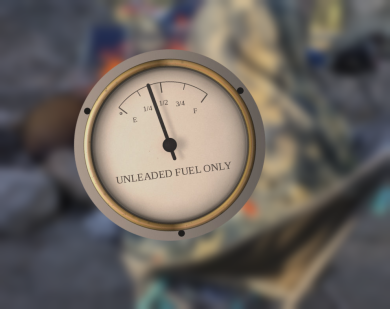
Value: 0.375
